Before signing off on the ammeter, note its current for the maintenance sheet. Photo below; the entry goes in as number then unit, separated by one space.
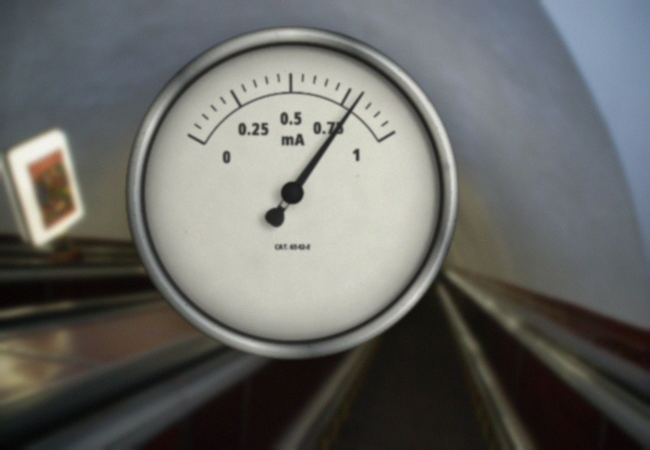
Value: 0.8 mA
